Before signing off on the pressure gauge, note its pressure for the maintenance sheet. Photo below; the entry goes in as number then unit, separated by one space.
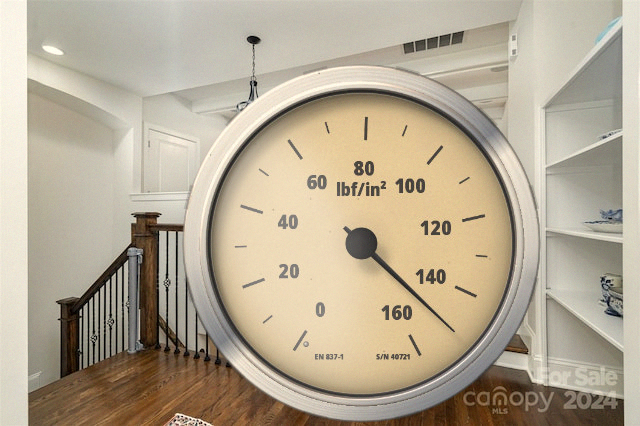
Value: 150 psi
